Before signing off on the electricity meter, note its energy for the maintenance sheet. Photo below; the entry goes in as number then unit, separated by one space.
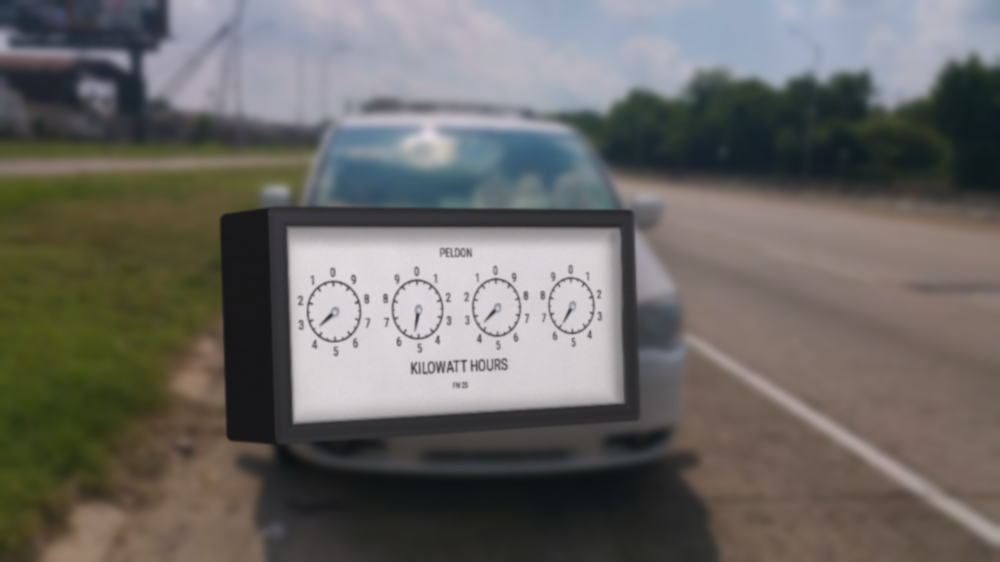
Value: 3536 kWh
